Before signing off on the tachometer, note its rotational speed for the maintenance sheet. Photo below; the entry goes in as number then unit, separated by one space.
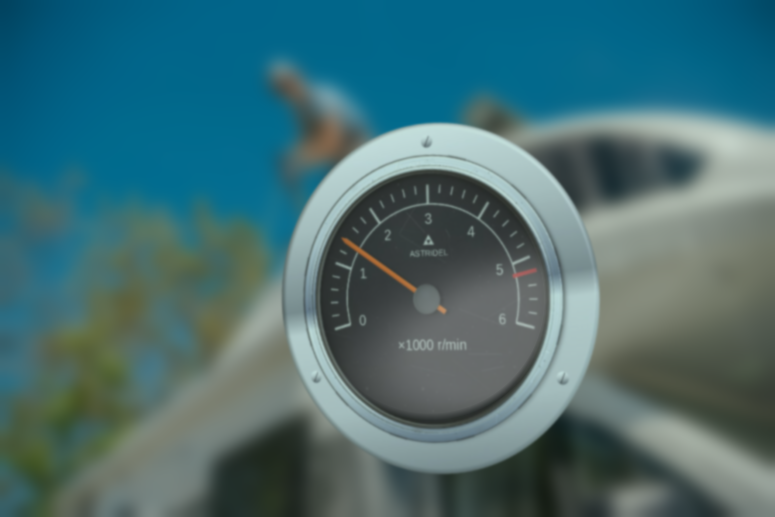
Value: 1400 rpm
